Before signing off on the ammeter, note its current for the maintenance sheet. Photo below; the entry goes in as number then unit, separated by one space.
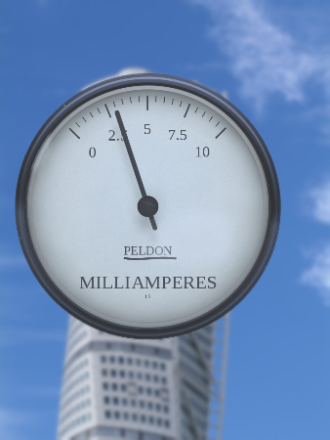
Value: 3 mA
